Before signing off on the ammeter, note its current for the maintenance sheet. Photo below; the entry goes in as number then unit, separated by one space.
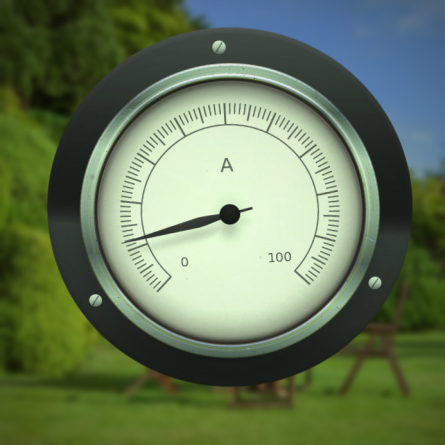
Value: 12 A
